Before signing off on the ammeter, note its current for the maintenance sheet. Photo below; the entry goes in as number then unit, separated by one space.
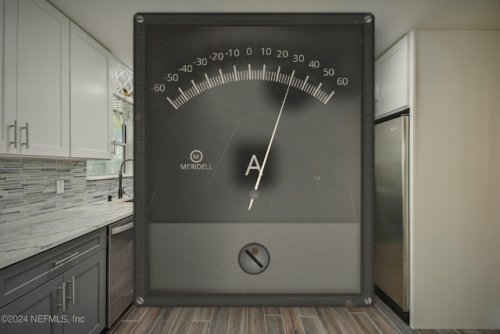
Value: 30 A
